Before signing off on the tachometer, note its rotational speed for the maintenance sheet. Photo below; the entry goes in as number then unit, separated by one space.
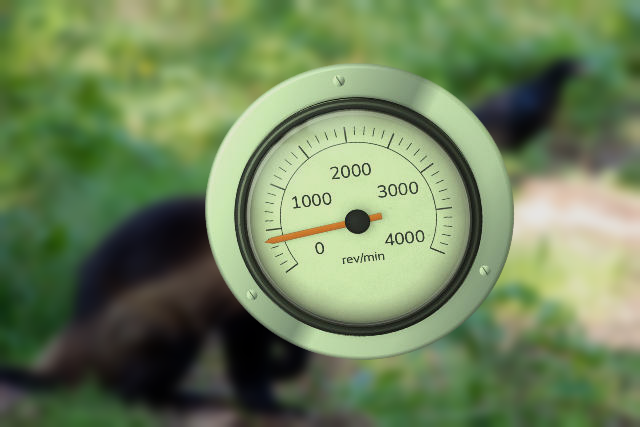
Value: 400 rpm
